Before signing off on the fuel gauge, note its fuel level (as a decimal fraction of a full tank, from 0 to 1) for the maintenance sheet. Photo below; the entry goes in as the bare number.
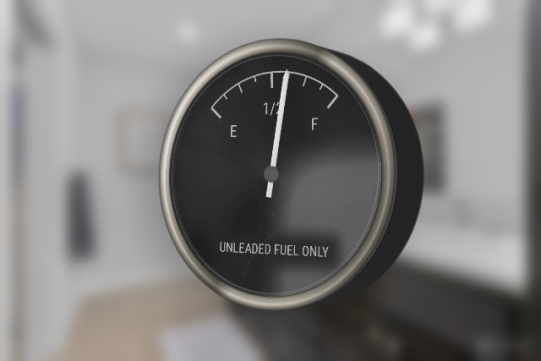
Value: 0.625
